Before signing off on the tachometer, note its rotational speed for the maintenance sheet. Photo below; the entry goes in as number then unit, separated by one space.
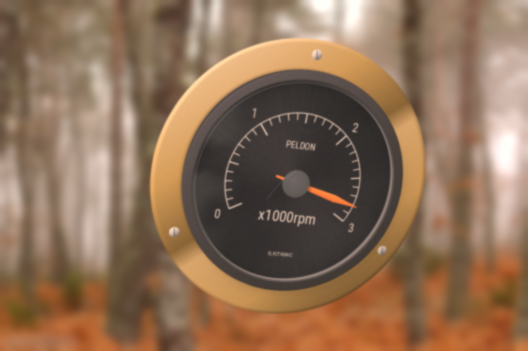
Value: 2800 rpm
